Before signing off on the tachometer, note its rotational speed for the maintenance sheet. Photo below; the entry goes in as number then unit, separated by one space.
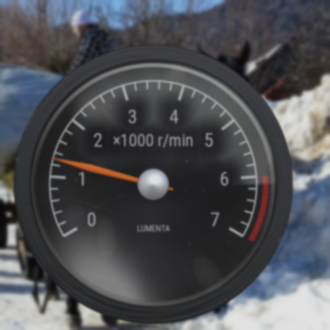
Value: 1300 rpm
